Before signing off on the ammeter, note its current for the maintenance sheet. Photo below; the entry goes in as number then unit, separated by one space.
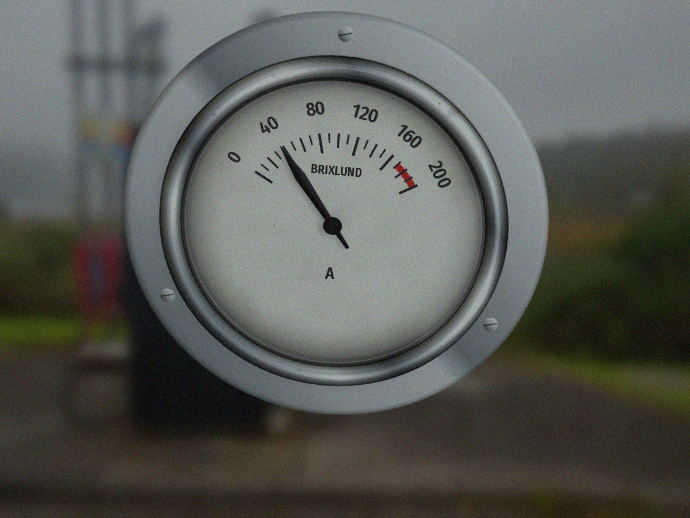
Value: 40 A
